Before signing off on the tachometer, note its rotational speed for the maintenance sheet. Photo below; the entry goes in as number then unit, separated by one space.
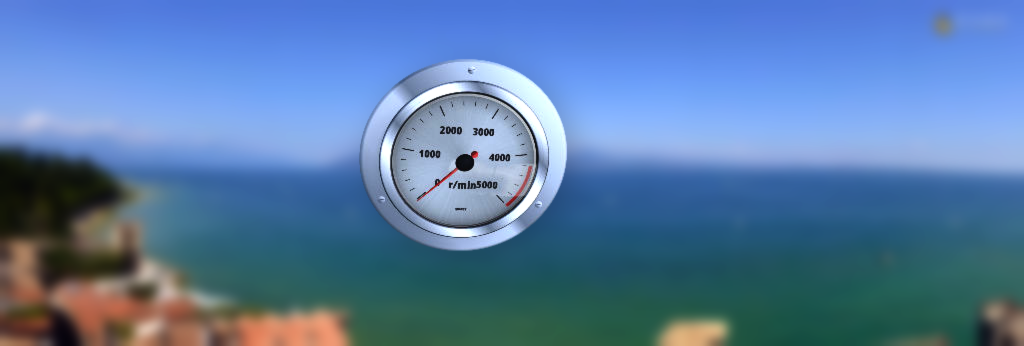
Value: 0 rpm
